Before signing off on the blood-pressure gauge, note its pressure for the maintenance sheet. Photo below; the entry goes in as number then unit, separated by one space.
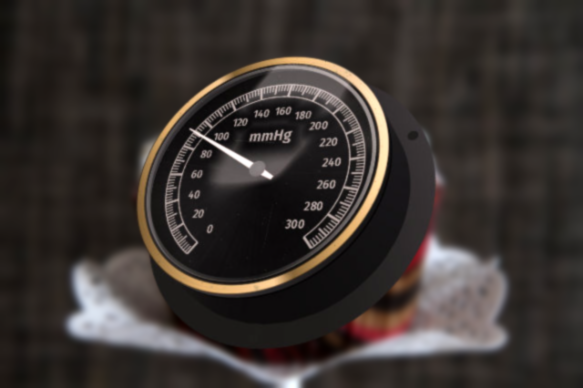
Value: 90 mmHg
